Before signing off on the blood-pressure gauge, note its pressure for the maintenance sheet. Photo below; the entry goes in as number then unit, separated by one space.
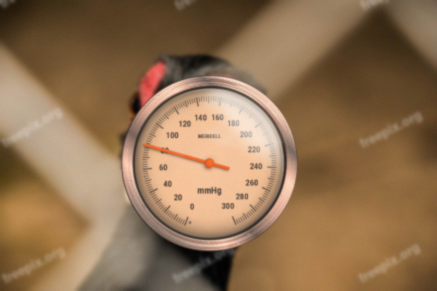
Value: 80 mmHg
